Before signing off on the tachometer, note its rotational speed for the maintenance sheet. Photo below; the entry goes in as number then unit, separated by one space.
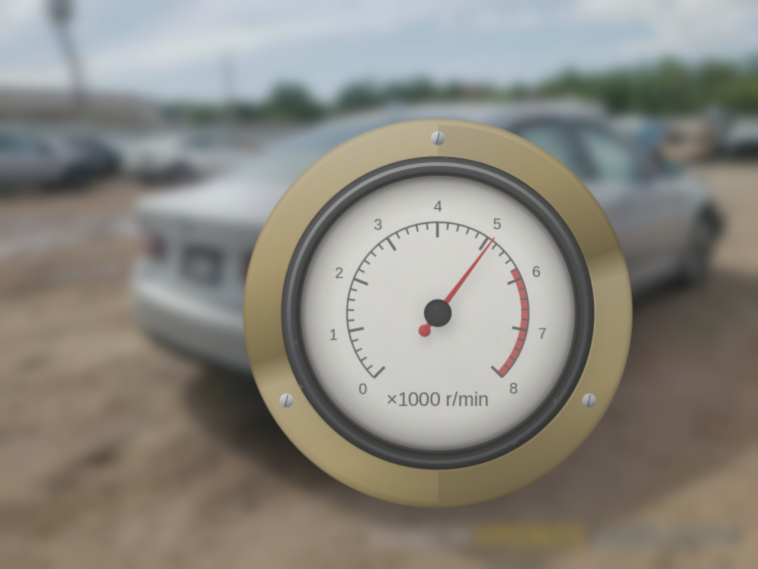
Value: 5100 rpm
